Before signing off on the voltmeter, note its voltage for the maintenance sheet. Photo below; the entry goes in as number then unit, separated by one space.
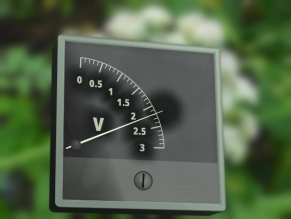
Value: 2.2 V
